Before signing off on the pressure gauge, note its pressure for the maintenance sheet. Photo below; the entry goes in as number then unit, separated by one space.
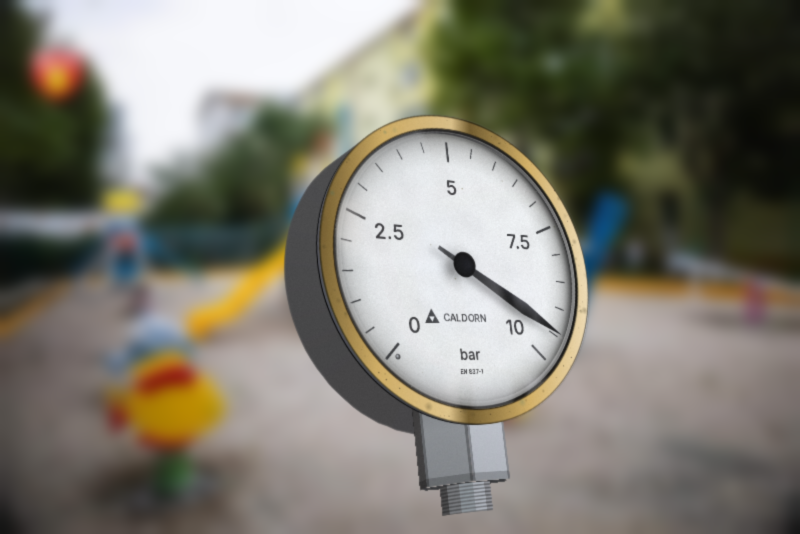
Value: 9.5 bar
